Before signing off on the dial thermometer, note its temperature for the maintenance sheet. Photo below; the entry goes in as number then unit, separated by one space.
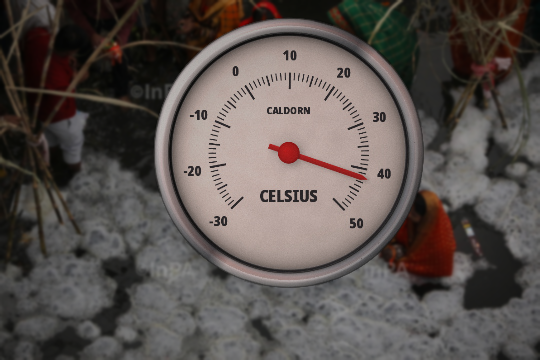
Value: 42 °C
